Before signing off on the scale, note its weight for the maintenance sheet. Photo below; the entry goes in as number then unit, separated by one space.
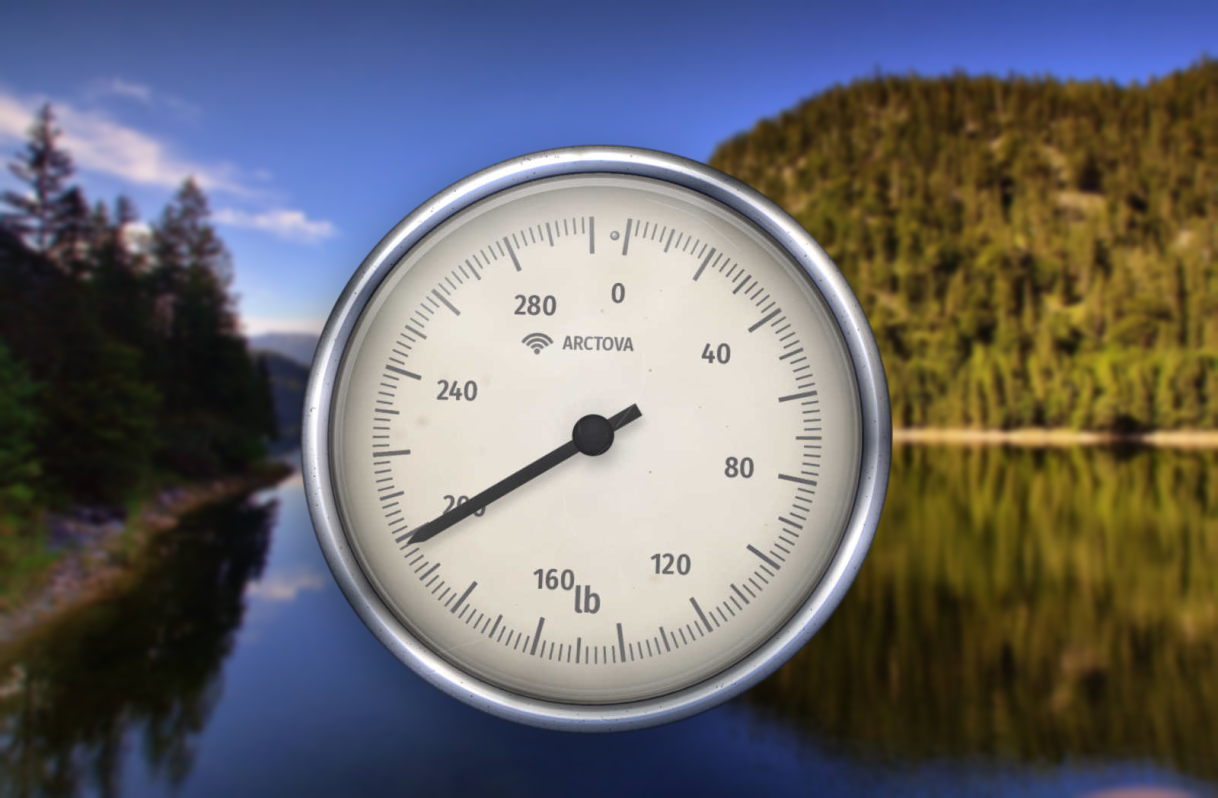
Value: 198 lb
